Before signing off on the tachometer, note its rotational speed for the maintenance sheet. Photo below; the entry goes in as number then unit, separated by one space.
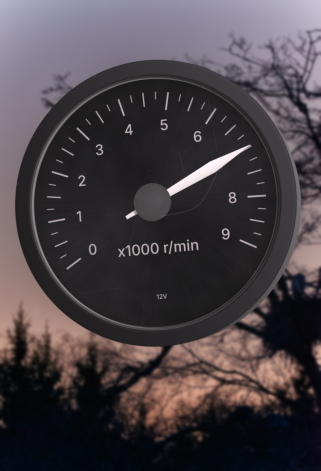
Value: 7000 rpm
